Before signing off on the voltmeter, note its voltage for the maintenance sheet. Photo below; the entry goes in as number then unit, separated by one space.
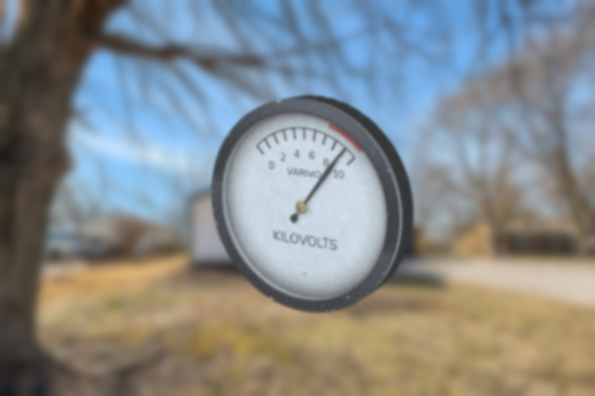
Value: 9 kV
